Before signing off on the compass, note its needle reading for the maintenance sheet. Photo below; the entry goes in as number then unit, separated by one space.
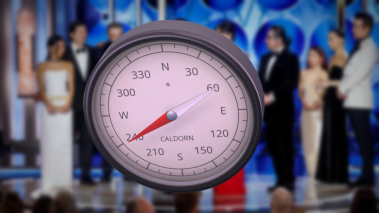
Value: 240 °
